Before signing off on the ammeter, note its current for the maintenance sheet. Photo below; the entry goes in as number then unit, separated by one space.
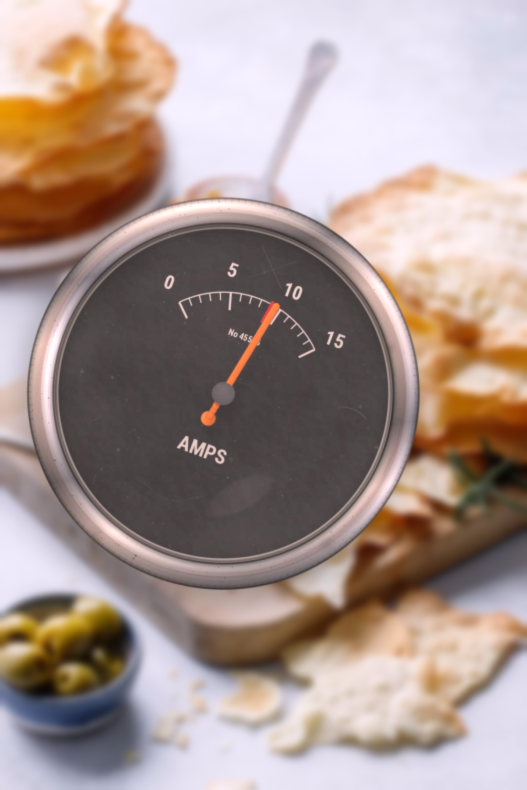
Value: 9.5 A
